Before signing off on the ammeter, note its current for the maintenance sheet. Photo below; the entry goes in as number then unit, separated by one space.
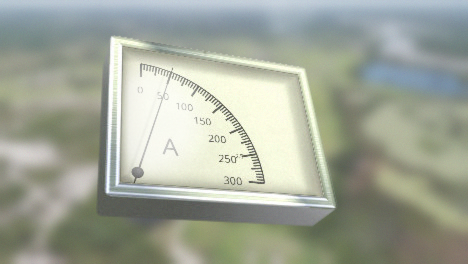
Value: 50 A
